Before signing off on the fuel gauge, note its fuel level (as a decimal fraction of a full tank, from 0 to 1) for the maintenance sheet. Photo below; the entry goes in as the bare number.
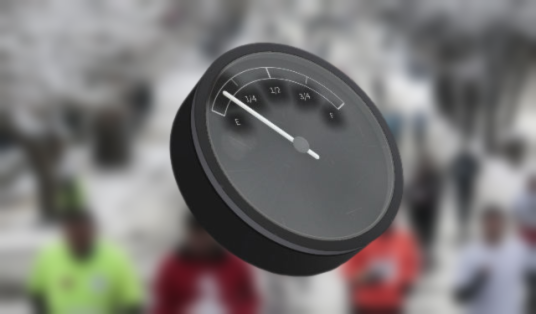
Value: 0.125
